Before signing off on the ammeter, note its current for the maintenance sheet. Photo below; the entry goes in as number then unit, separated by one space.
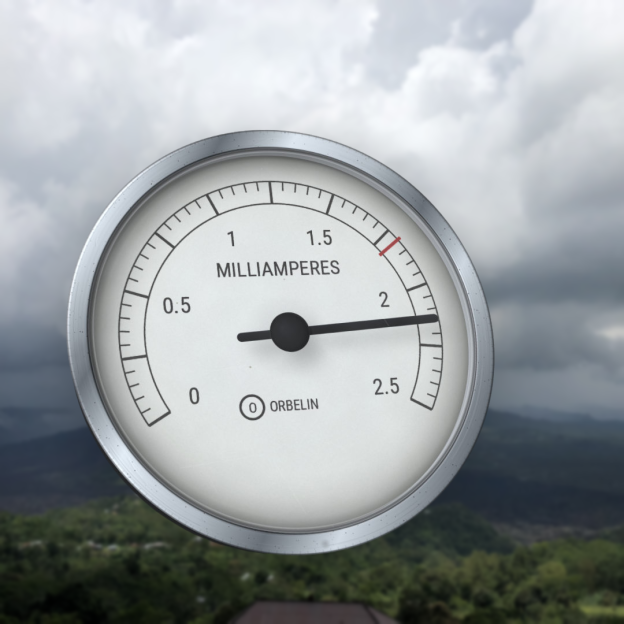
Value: 2.15 mA
